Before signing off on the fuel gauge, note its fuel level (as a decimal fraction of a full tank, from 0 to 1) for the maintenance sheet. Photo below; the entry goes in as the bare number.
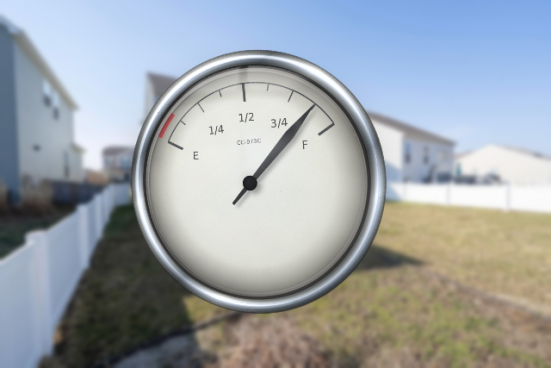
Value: 0.875
